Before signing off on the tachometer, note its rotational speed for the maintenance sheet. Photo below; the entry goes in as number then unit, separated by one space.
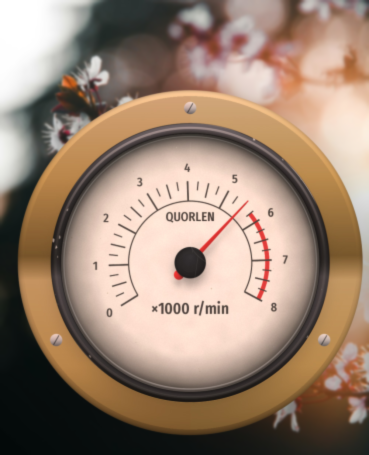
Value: 5500 rpm
